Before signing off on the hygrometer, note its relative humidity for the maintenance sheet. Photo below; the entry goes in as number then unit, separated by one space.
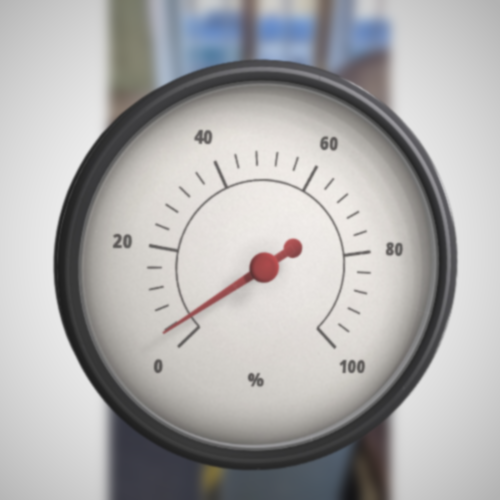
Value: 4 %
